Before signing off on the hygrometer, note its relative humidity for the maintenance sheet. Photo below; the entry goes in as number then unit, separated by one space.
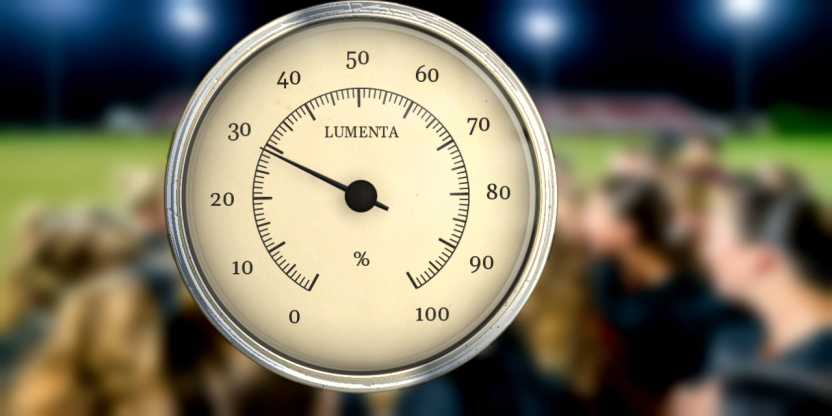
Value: 29 %
